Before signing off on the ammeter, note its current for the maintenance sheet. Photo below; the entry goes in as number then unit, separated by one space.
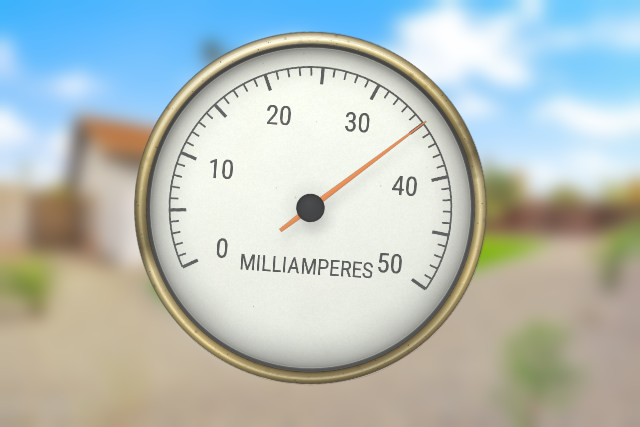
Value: 35 mA
